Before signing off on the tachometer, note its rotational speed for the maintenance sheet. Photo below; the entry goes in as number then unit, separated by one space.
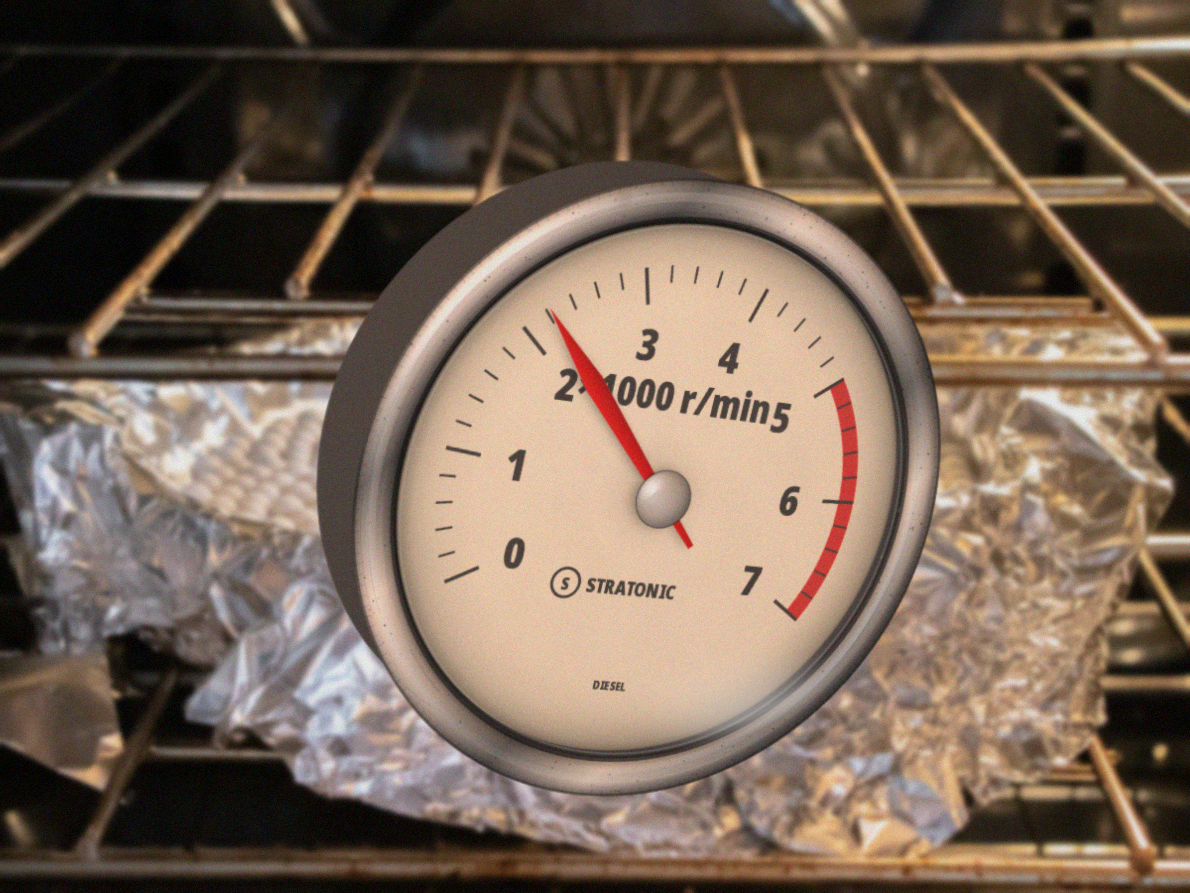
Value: 2200 rpm
